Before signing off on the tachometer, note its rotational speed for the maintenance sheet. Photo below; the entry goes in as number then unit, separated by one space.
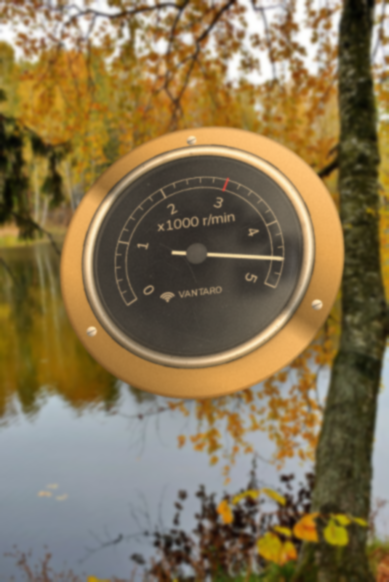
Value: 4600 rpm
